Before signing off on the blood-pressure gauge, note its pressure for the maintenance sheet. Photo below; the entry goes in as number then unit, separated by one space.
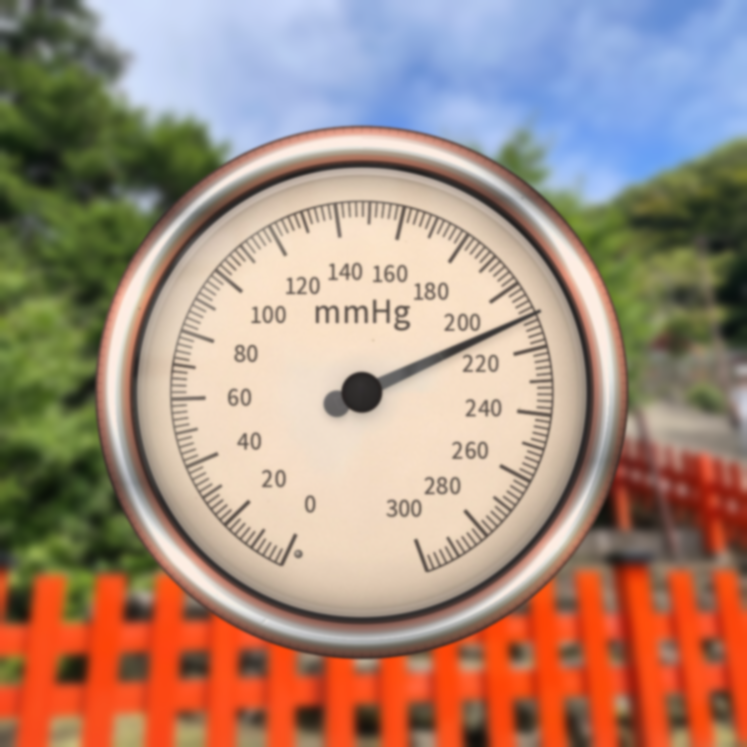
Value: 210 mmHg
